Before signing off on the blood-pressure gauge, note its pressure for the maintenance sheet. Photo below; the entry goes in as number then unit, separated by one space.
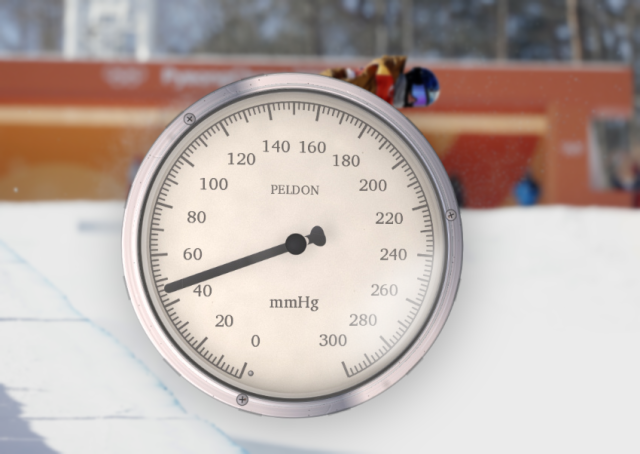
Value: 46 mmHg
